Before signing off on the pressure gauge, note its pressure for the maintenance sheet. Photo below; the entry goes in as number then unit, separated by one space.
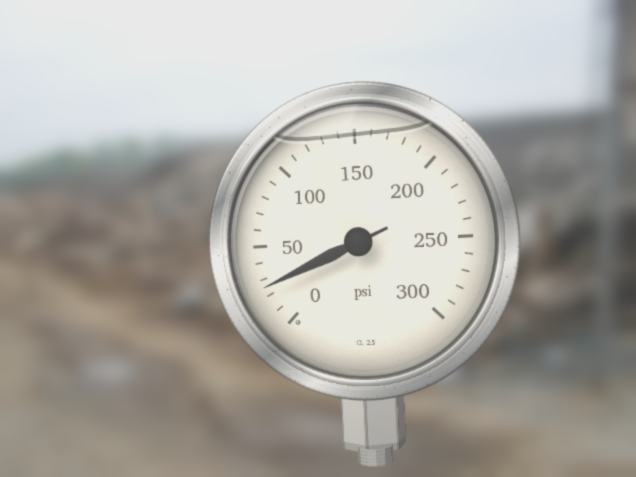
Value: 25 psi
